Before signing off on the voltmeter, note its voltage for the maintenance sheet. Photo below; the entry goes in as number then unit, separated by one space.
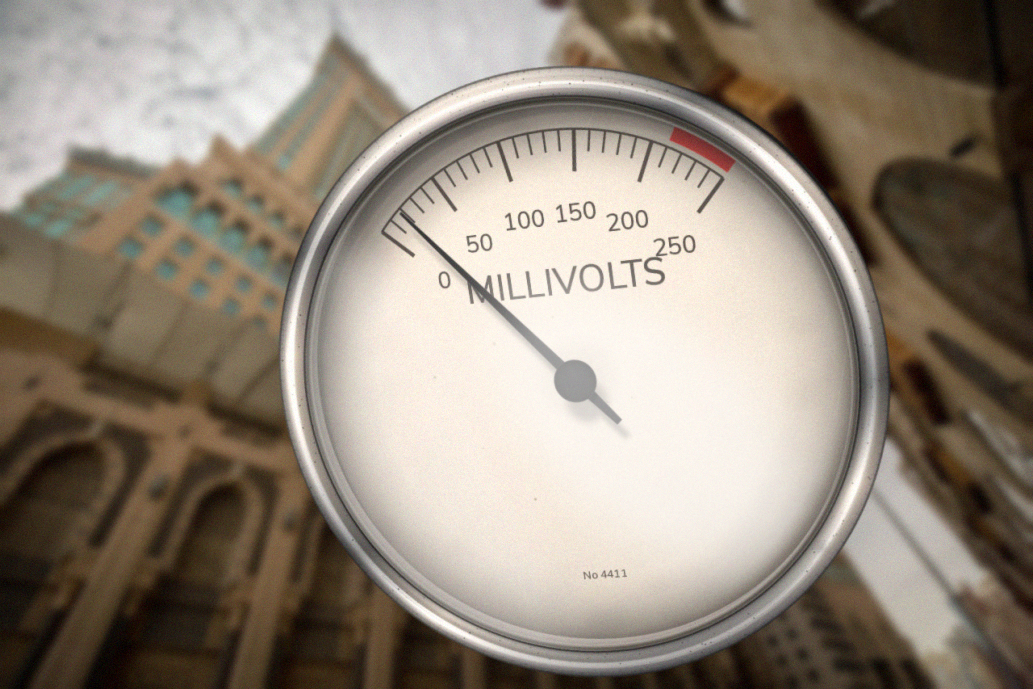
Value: 20 mV
